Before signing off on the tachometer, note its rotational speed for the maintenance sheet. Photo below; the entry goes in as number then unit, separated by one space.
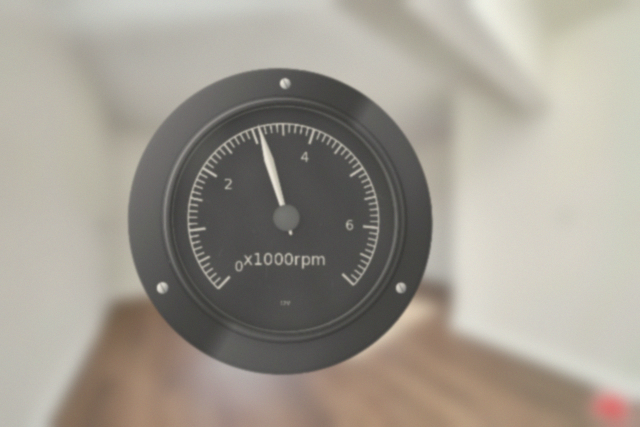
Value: 3100 rpm
